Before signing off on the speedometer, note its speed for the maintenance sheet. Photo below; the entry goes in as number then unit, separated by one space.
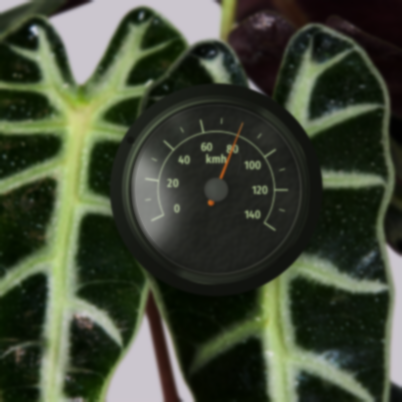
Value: 80 km/h
